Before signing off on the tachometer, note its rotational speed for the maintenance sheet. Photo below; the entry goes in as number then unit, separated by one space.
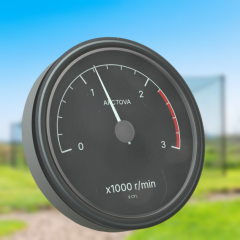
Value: 1200 rpm
